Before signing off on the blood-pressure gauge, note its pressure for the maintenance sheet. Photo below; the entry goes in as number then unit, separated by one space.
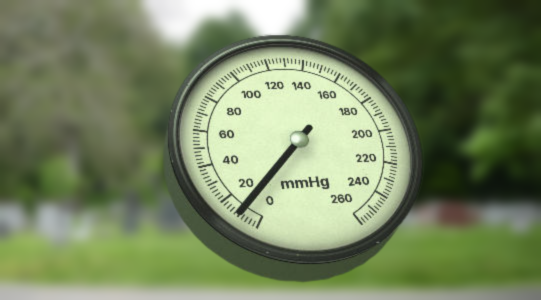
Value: 10 mmHg
